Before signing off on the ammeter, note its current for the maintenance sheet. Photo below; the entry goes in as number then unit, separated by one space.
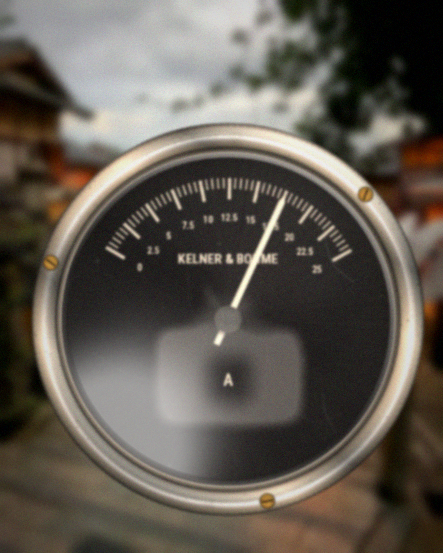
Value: 17.5 A
